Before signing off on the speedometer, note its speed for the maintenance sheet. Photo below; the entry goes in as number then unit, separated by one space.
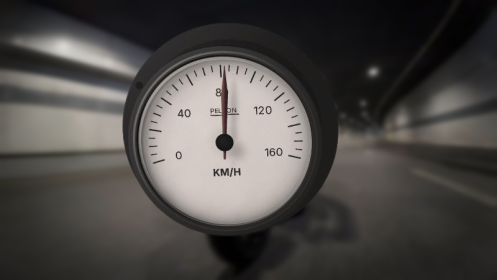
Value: 82.5 km/h
